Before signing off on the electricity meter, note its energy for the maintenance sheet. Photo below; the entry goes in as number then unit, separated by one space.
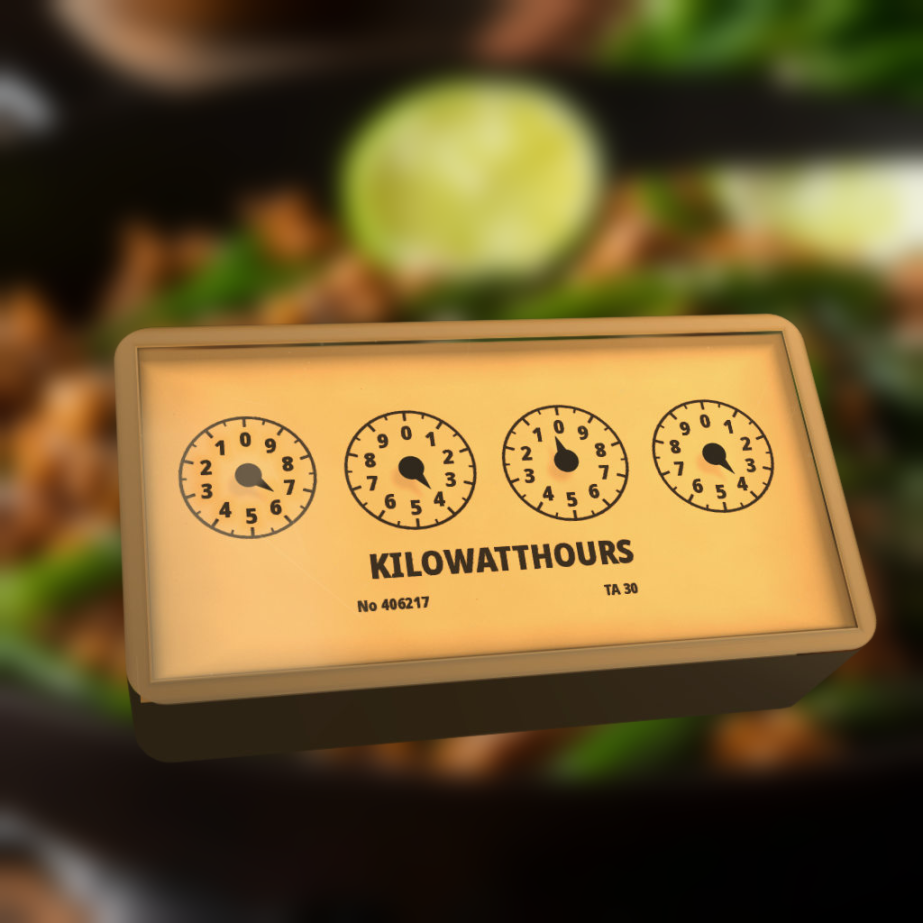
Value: 6404 kWh
